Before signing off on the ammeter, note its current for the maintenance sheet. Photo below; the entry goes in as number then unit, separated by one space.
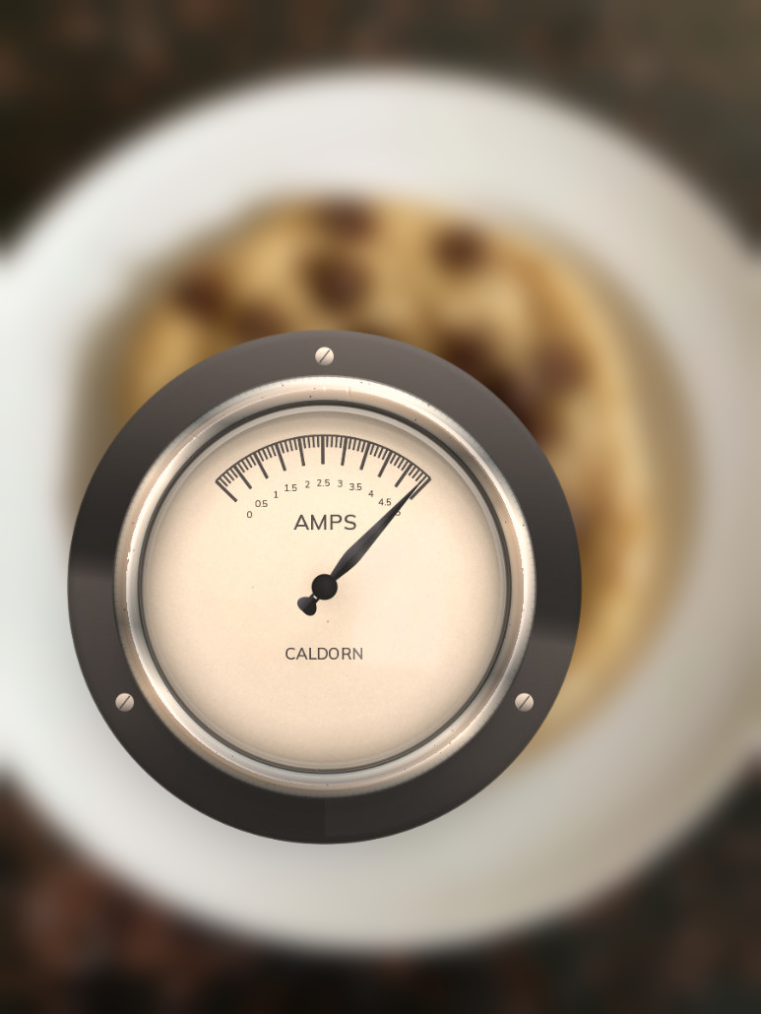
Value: 4.9 A
